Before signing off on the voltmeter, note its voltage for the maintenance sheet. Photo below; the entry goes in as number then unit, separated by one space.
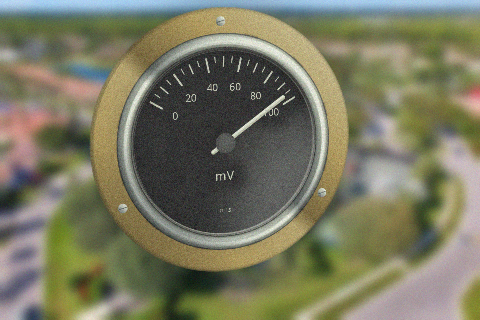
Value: 95 mV
